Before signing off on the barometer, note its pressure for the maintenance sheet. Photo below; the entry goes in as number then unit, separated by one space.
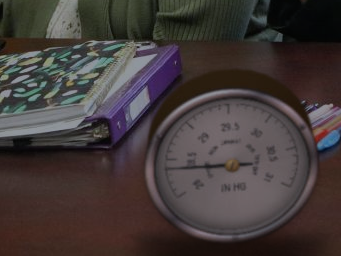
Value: 28.4 inHg
